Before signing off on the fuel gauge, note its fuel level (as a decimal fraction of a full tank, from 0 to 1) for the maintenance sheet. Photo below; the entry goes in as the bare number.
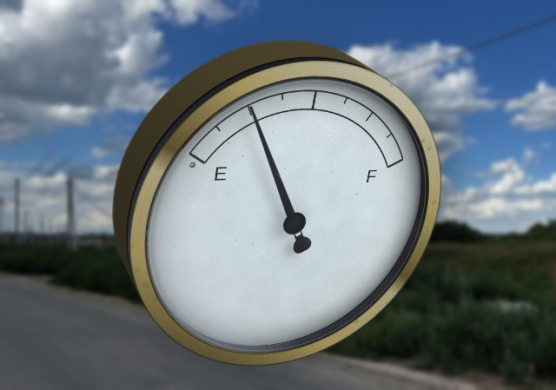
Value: 0.25
